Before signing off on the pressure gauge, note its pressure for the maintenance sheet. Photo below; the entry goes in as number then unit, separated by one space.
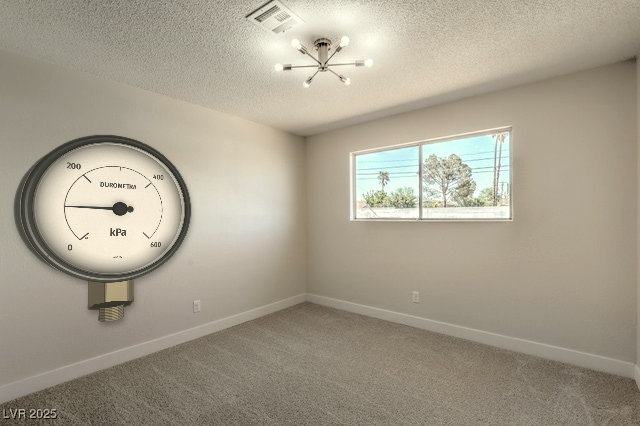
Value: 100 kPa
